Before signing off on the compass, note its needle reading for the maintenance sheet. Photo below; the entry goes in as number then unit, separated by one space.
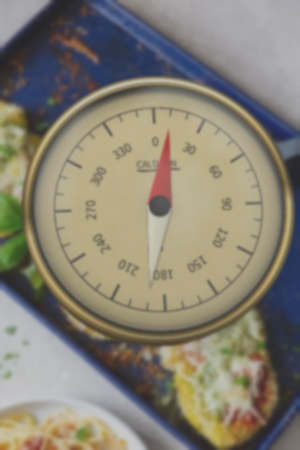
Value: 10 °
